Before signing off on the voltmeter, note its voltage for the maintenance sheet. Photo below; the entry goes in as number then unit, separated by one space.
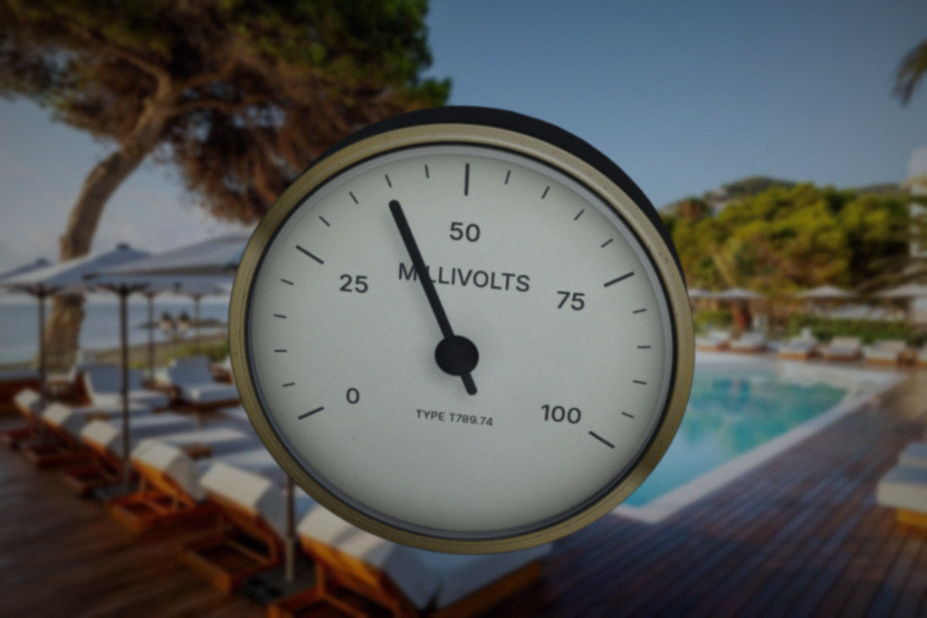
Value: 40 mV
